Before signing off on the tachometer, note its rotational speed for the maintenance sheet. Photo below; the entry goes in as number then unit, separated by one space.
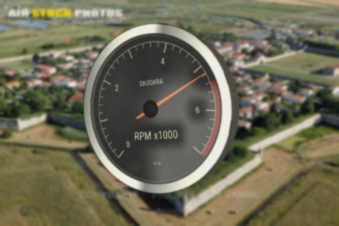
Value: 5200 rpm
